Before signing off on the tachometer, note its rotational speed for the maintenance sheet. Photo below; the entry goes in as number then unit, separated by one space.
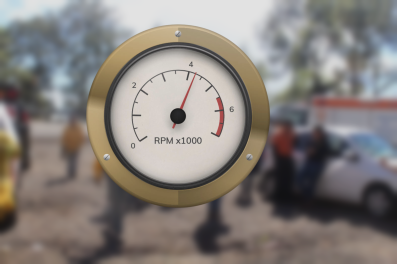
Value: 4250 rpm
